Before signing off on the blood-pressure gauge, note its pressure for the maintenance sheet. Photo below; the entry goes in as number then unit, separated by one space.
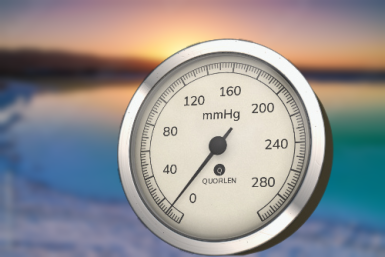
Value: 10 mmHg
